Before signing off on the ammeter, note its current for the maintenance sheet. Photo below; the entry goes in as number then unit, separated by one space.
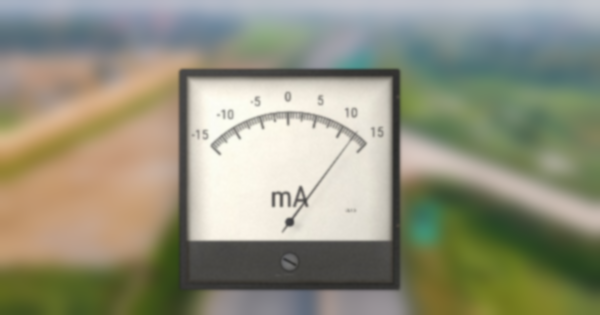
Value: 12.5 mA
